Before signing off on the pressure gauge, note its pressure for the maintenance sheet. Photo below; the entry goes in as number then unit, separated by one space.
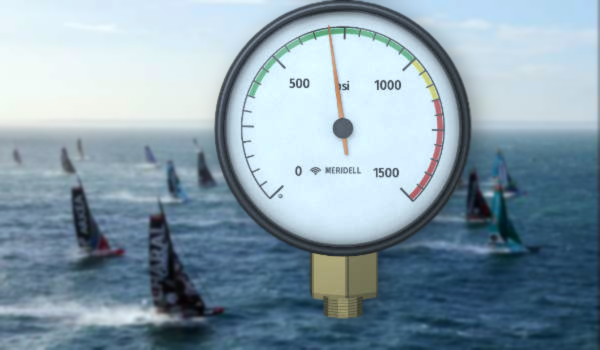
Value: 700 psi
